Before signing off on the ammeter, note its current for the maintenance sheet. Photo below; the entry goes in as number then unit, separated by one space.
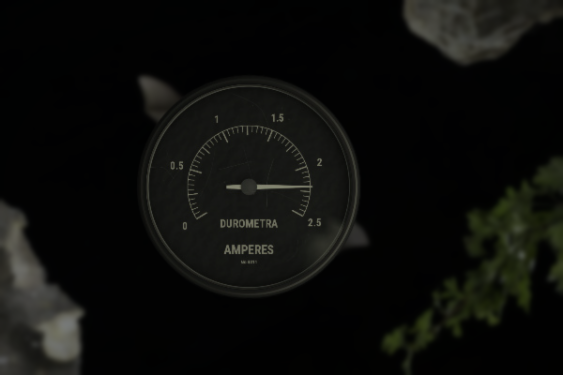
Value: 2.2 A
